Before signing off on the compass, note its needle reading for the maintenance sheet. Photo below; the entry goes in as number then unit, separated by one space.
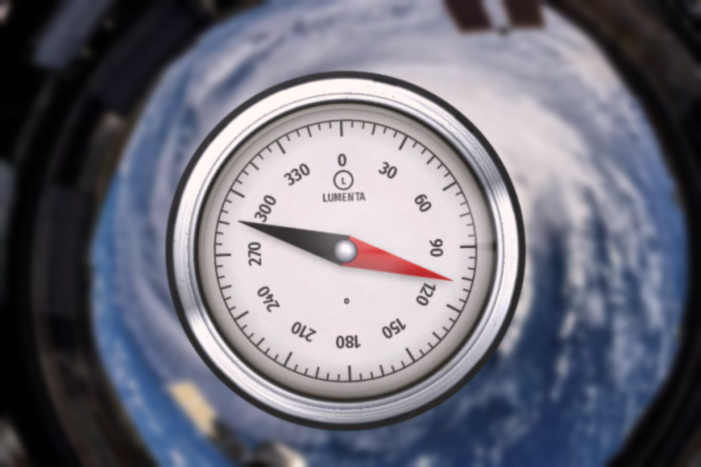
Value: 107.5 °
